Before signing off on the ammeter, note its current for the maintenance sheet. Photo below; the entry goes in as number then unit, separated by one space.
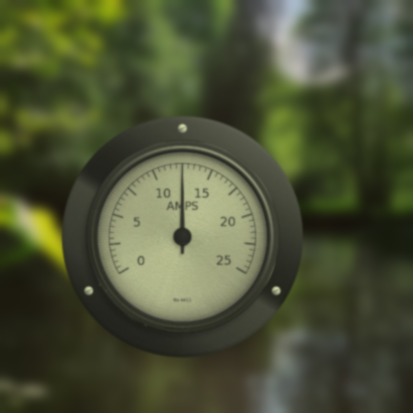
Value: 12.5 A
